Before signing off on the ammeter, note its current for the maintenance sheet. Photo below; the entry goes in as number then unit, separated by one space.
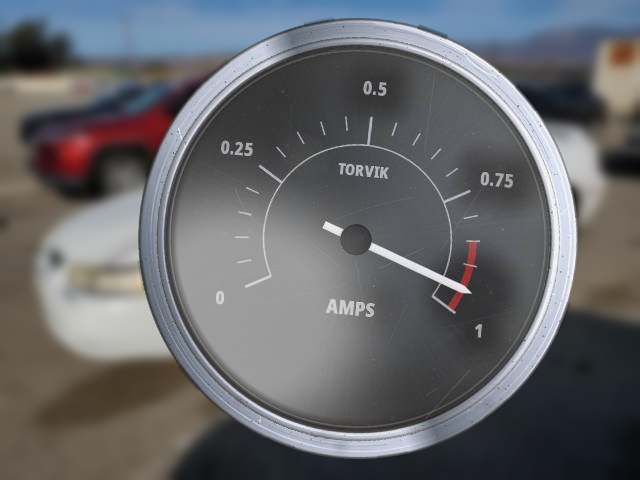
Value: 0.95 A
